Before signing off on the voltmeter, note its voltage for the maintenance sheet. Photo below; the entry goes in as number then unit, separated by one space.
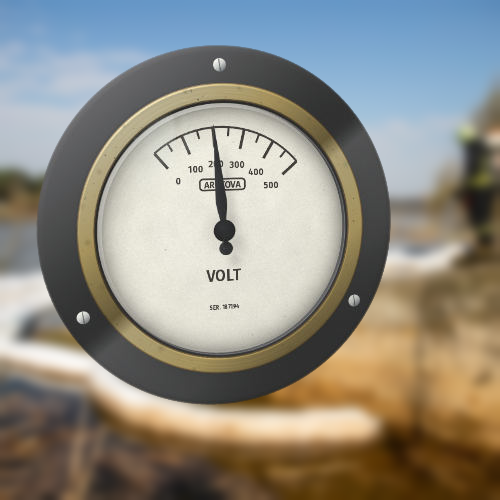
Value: 200 V
